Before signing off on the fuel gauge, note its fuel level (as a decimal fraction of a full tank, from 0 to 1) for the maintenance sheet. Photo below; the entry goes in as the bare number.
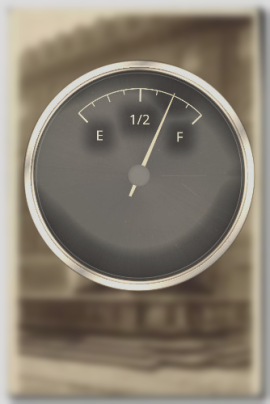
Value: 0.75
